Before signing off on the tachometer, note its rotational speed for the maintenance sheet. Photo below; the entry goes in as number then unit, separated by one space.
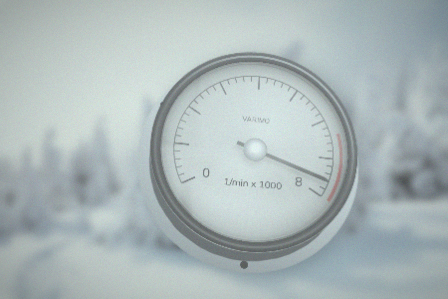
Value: 7600 rpm
